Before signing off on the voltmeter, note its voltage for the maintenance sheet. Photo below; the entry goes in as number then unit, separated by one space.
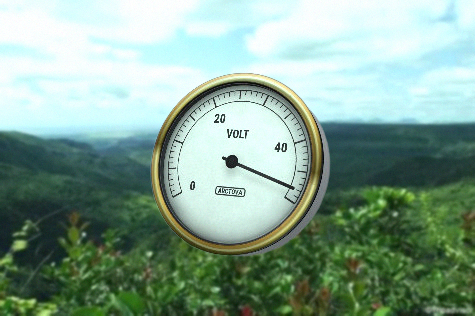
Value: 48 V
